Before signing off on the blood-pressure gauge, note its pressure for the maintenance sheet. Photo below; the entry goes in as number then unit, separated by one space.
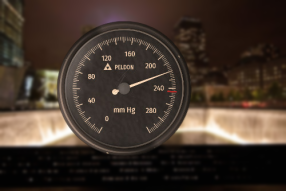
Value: 220 mmHg
